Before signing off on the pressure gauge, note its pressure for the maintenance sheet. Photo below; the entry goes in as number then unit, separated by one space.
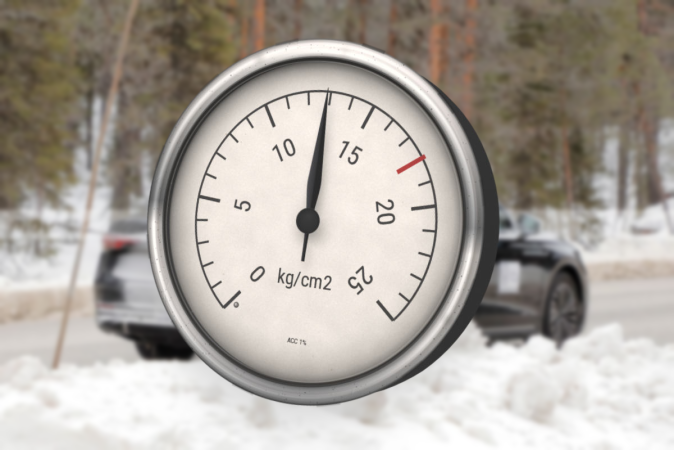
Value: 13 kg/cm²
